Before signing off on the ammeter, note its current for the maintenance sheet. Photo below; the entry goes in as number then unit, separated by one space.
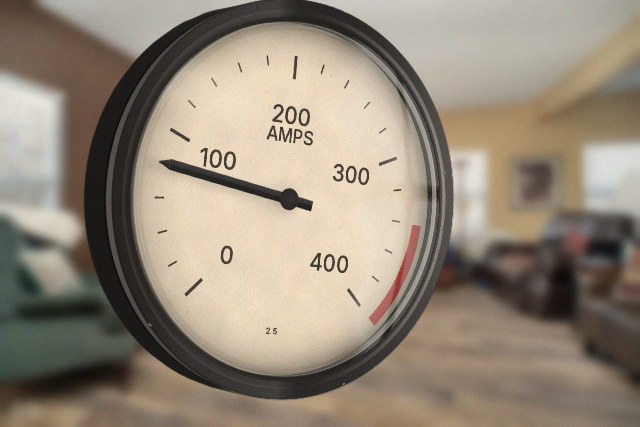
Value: 80 A
